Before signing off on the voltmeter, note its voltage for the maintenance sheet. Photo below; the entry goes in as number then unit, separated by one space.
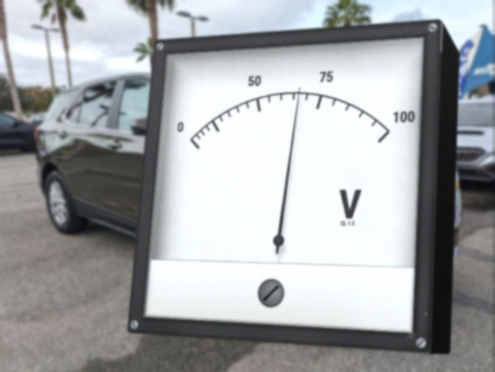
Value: 67.5 V
